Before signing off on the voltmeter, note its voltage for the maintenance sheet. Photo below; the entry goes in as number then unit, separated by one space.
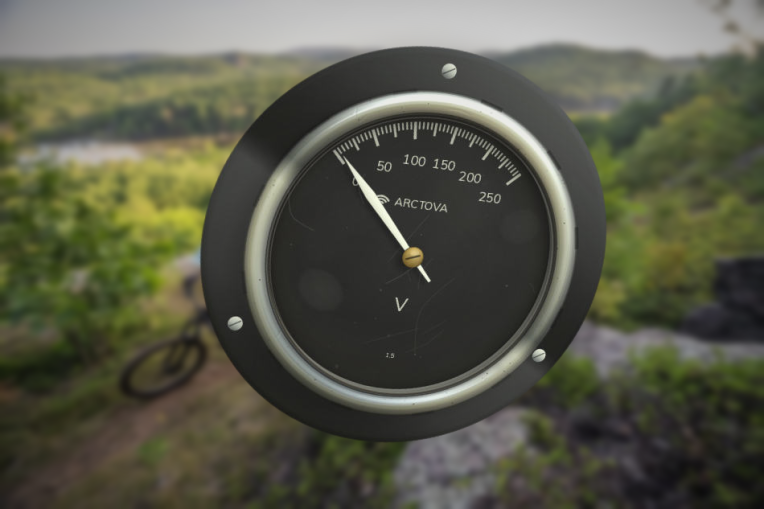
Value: 5 V
